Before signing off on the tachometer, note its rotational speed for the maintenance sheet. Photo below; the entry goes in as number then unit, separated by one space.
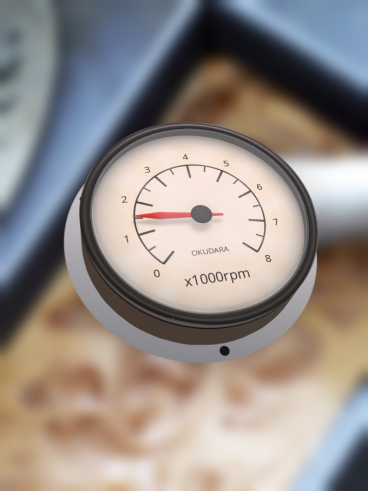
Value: 1500 rpm
